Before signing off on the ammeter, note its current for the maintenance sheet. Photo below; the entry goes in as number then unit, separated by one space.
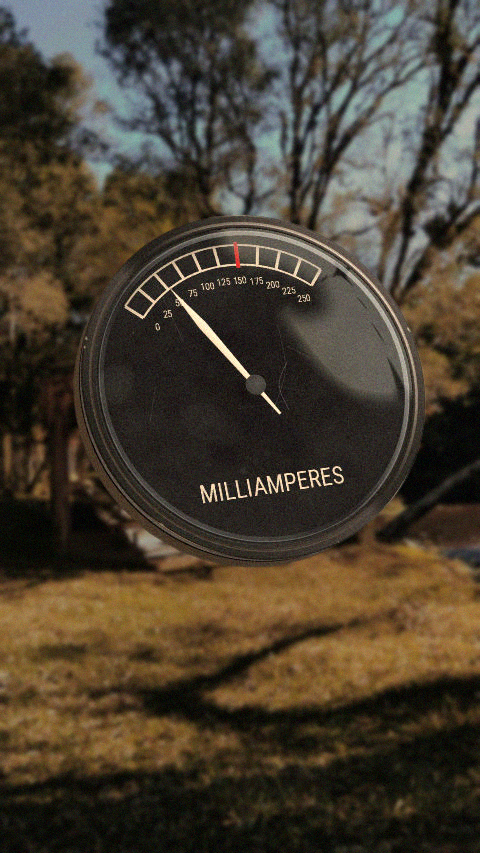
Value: 50 mA
